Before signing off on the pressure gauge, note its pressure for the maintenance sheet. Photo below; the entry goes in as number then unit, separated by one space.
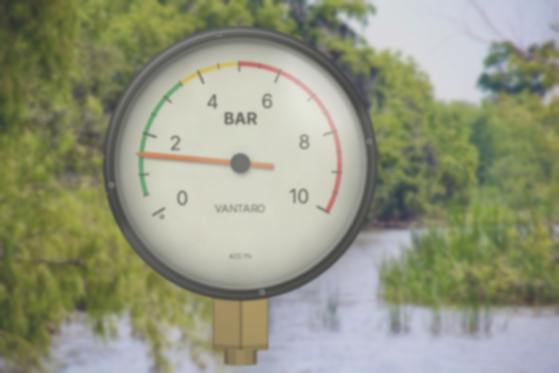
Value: 1.5 bar
